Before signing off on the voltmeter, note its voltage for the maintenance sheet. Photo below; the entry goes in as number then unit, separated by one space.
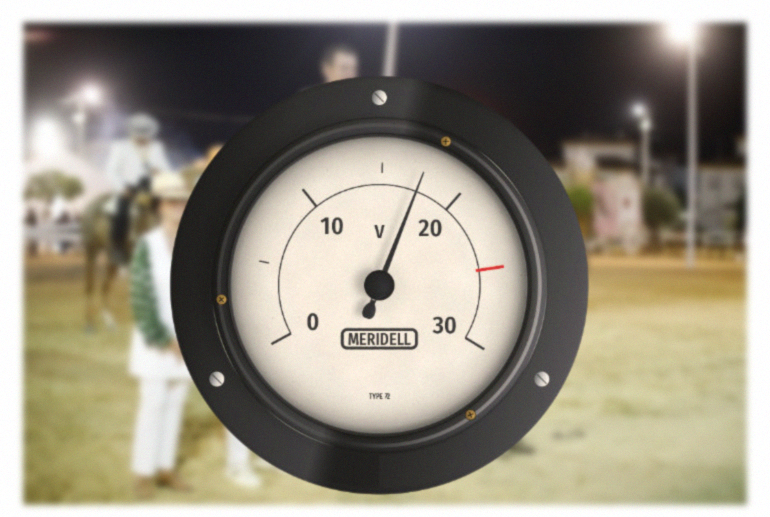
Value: 17.5 V
